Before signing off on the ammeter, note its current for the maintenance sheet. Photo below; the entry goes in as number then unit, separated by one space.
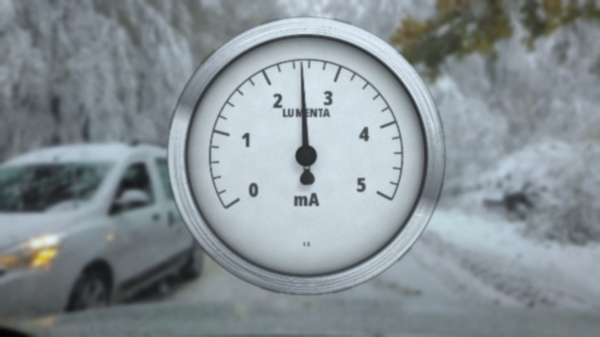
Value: 2.5 mA
